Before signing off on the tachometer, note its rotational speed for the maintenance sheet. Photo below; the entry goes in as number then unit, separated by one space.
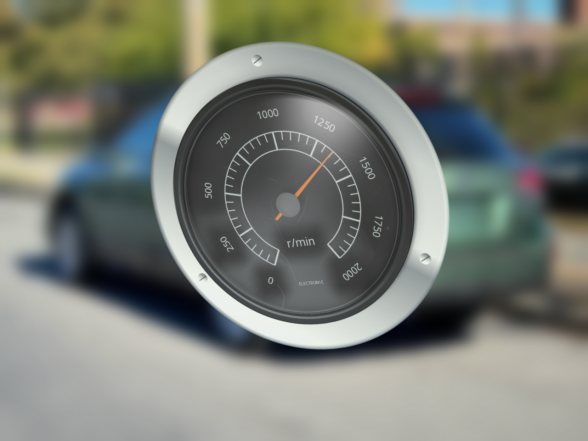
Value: 1350 rpm
